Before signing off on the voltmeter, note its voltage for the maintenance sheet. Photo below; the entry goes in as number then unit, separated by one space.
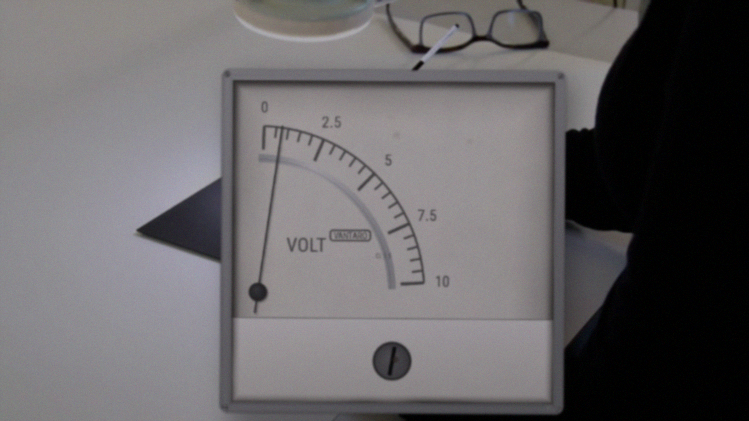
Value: 0.75 V
